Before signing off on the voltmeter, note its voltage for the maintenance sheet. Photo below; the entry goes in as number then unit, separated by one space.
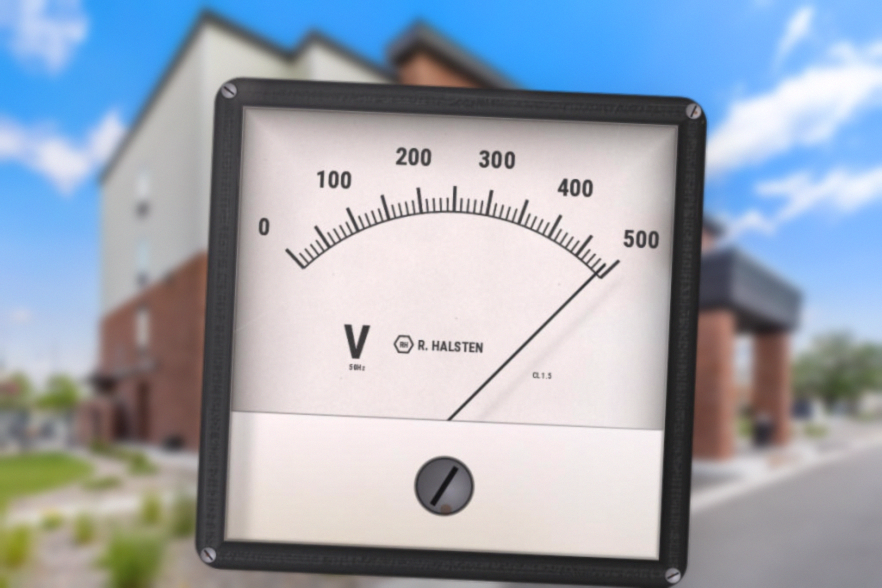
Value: 490 V
